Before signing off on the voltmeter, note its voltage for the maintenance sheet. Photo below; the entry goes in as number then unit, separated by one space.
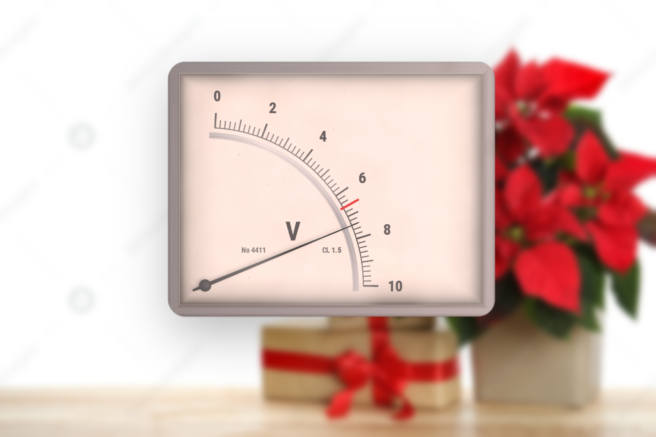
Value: 7.4 V
